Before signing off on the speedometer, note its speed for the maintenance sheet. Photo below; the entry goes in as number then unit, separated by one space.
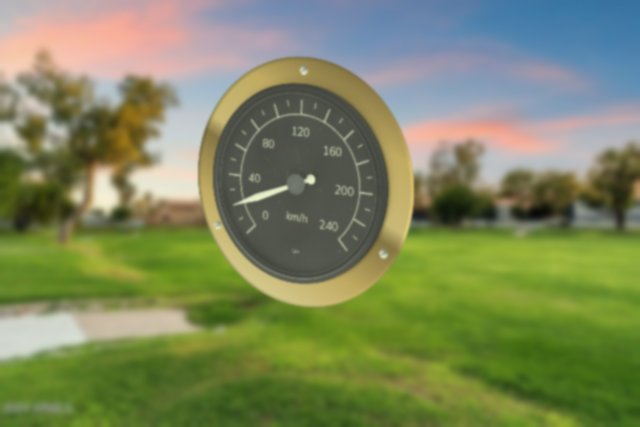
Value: 20 km/h
